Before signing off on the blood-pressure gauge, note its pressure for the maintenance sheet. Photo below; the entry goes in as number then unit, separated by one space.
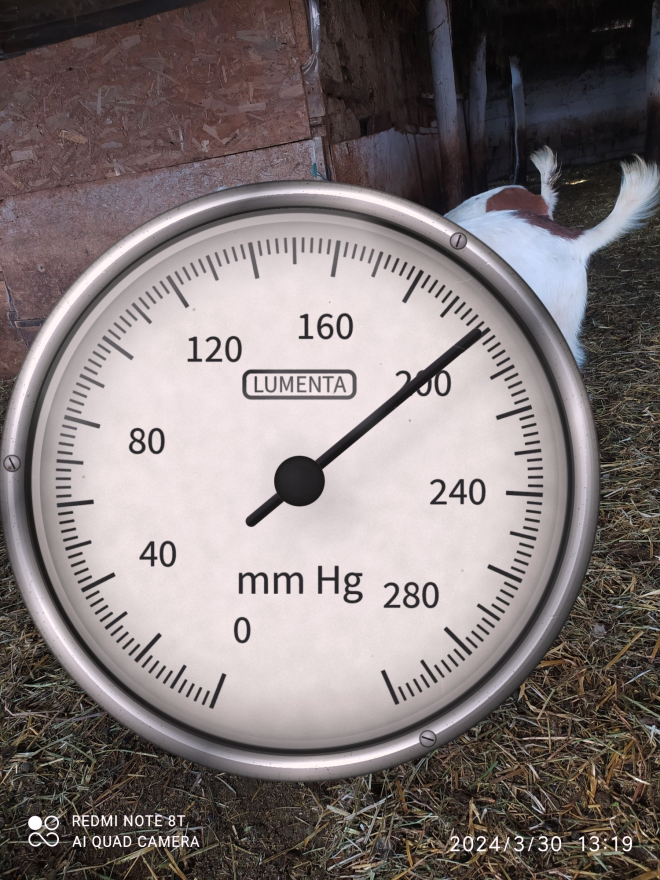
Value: 199 mmHg
